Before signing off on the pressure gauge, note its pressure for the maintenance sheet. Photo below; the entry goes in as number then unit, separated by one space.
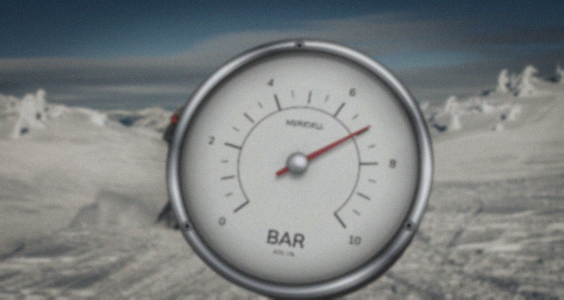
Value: 7 bar
